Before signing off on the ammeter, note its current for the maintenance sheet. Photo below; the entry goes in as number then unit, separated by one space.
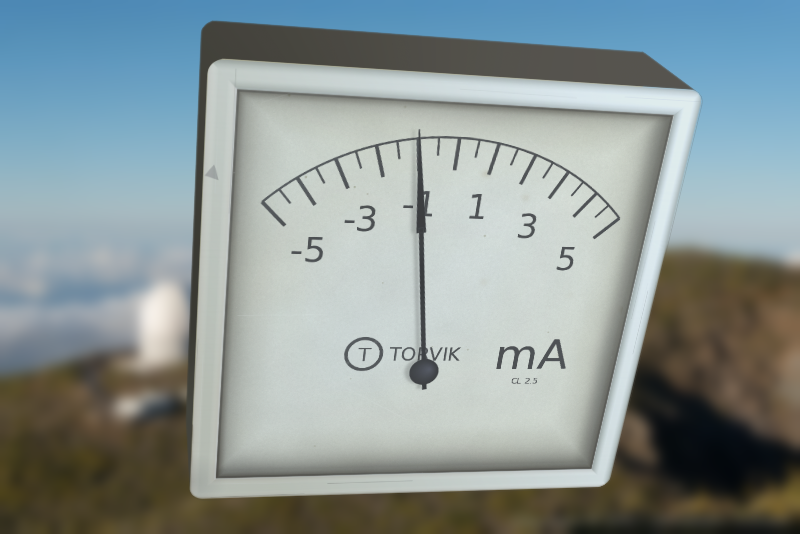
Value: -1 mA
